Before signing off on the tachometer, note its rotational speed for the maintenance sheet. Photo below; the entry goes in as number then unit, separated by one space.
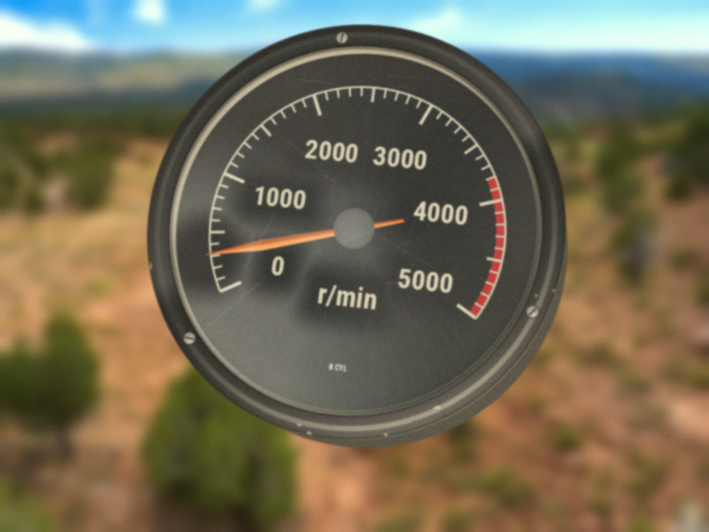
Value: 300 rpm
